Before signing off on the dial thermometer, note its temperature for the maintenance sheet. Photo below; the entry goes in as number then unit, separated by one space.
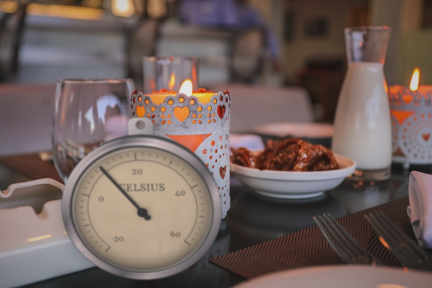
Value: 10 °C
